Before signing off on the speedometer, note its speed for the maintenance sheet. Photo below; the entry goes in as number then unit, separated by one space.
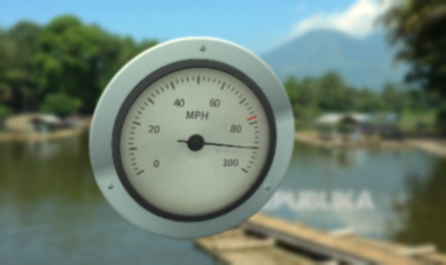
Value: 90 mph
